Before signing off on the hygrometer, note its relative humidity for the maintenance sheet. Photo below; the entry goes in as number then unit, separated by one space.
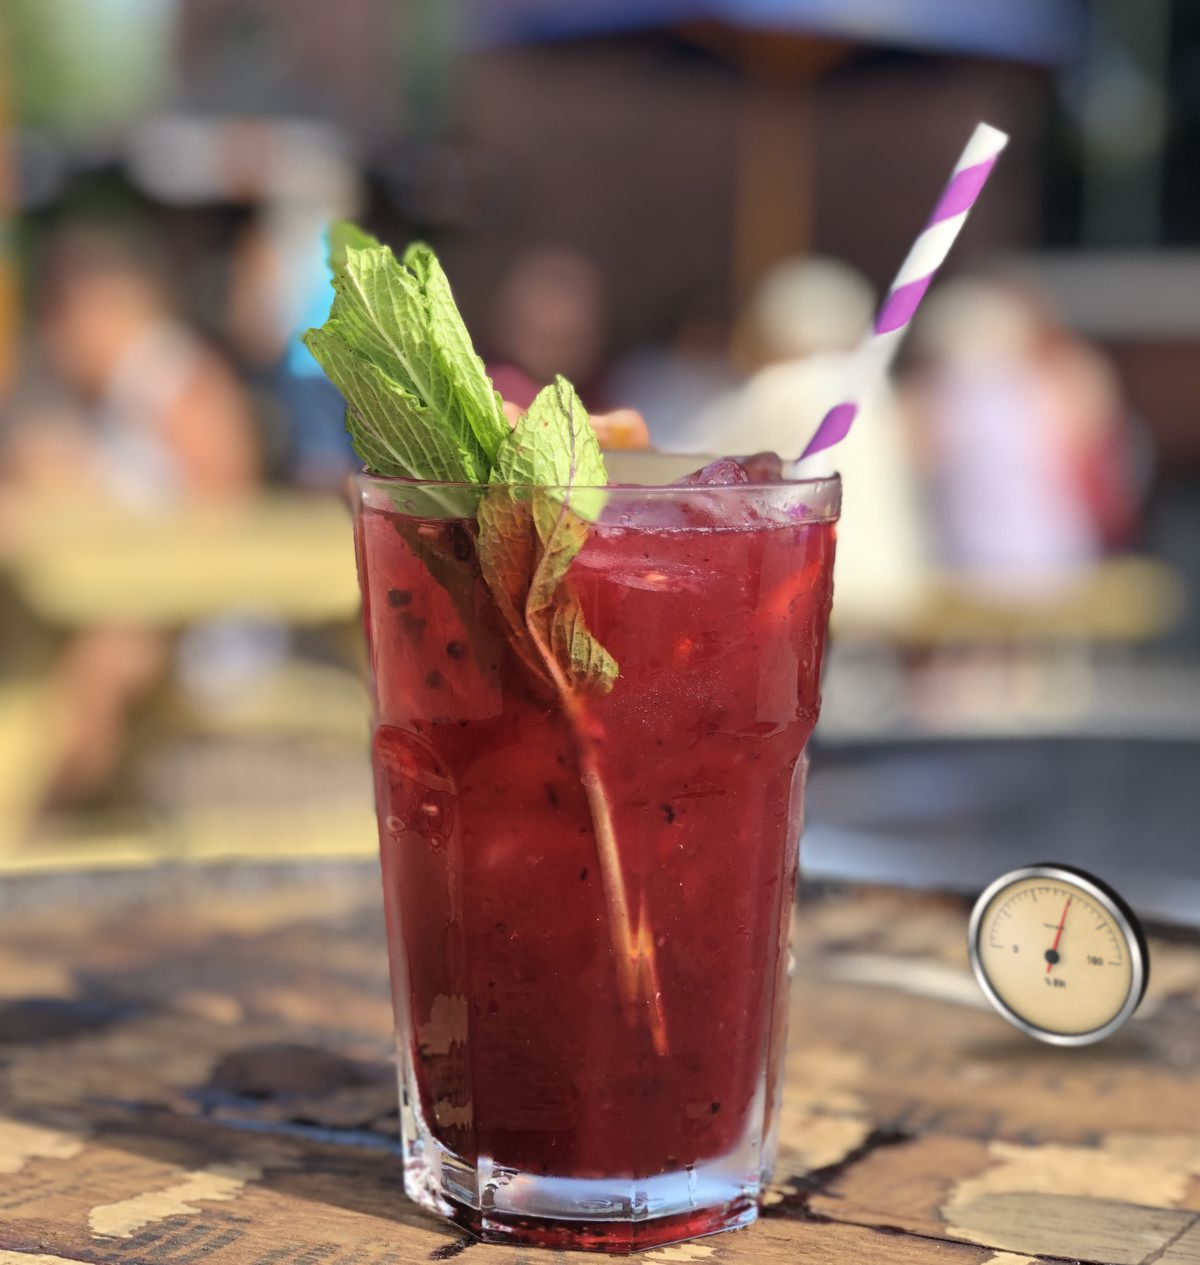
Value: 60 %
